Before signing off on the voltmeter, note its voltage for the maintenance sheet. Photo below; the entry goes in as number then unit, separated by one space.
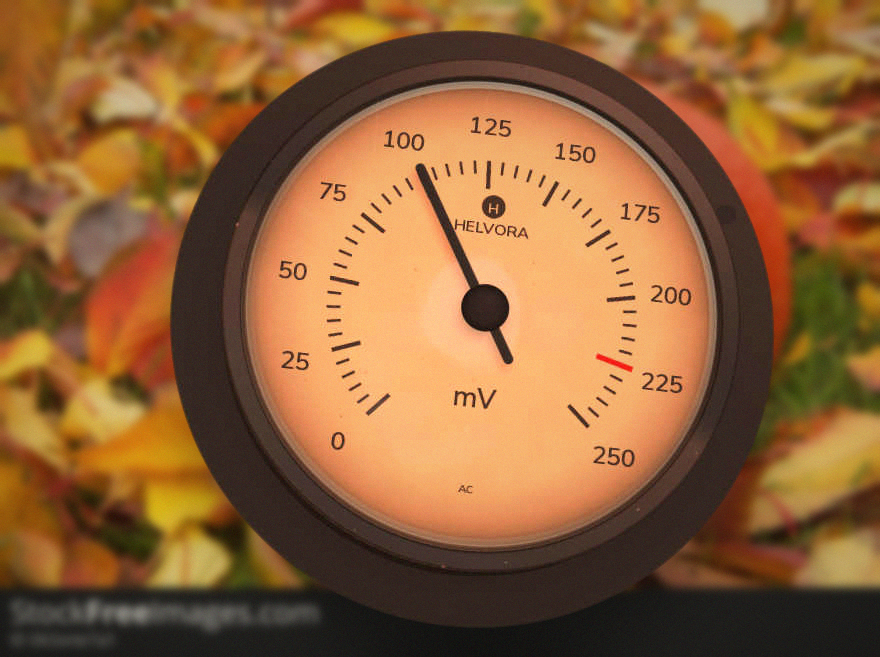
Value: 100 mV
